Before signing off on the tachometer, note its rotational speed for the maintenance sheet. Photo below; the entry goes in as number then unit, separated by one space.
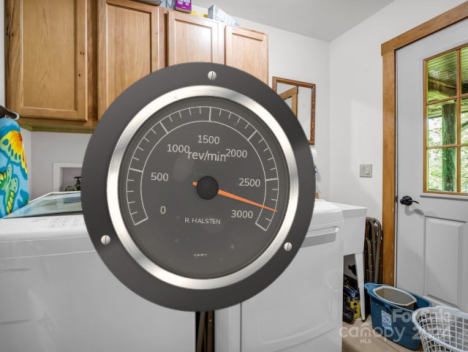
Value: 2800 rpm
